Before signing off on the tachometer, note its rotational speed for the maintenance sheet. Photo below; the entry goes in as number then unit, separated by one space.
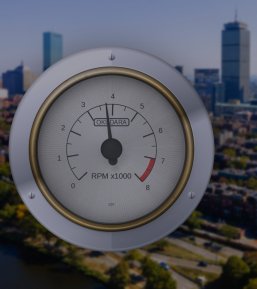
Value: 3750 rpm
